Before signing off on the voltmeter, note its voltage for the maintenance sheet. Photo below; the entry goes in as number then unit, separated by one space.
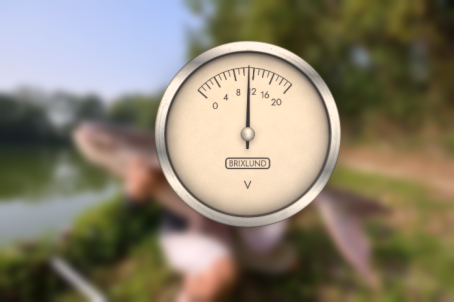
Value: 11 V
